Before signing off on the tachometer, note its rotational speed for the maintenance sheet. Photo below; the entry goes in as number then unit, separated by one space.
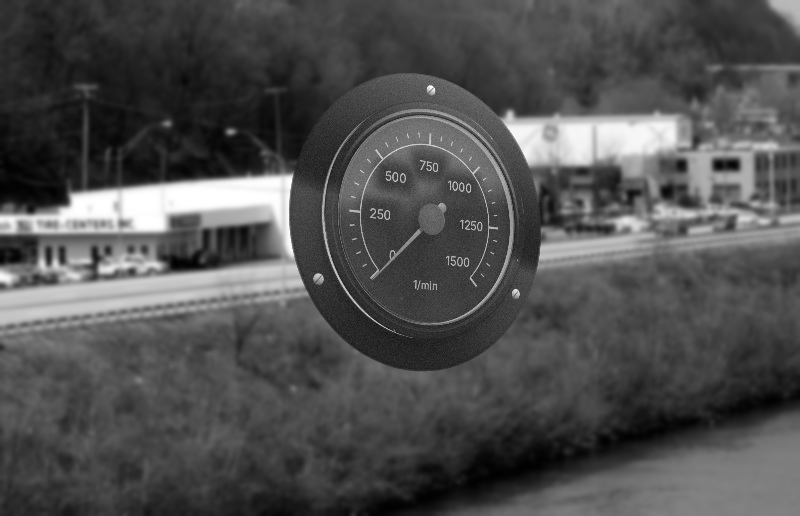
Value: 0 rpm
